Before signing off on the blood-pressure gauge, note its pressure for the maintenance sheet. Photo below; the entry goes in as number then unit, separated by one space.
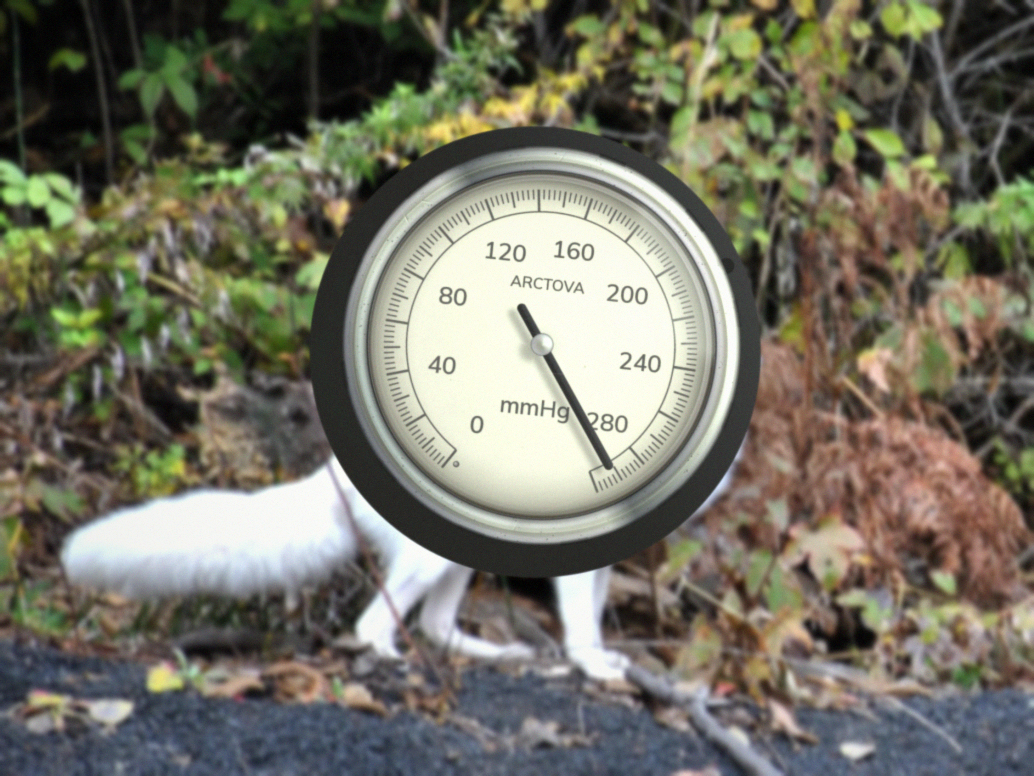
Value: 292 mmHg
